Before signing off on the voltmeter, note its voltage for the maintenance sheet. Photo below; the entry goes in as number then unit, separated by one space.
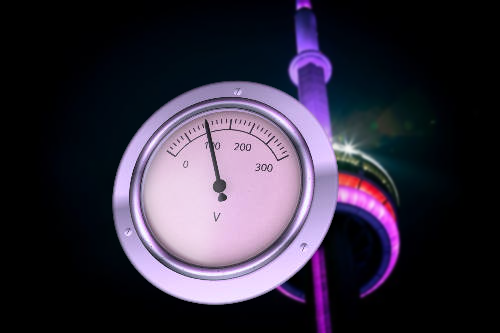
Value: 100 V
